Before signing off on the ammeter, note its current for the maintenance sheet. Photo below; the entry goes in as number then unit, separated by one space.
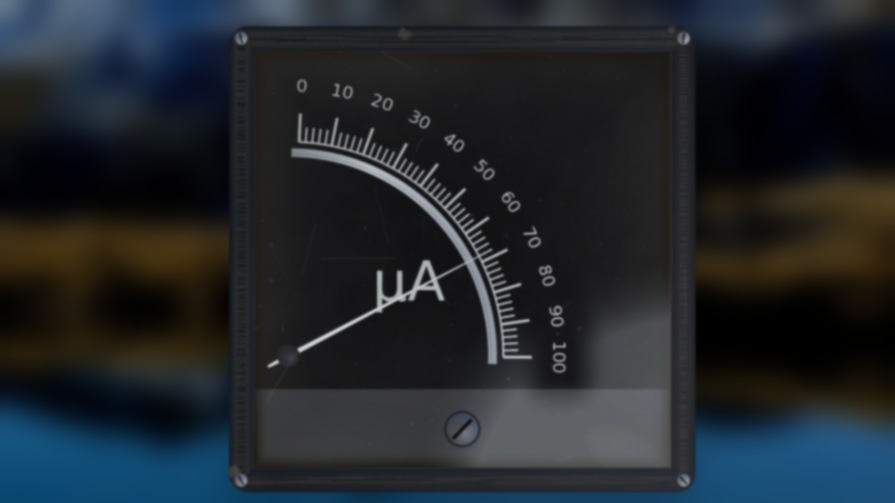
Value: 68 µA
